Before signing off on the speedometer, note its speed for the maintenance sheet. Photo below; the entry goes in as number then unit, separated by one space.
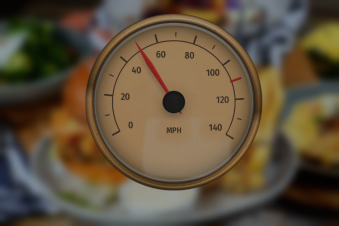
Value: 50 mph
